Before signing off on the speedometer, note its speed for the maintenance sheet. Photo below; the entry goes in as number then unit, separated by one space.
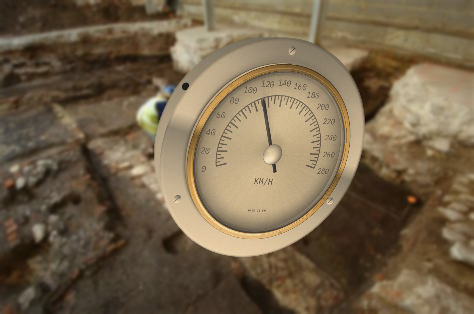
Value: 110 km/h
